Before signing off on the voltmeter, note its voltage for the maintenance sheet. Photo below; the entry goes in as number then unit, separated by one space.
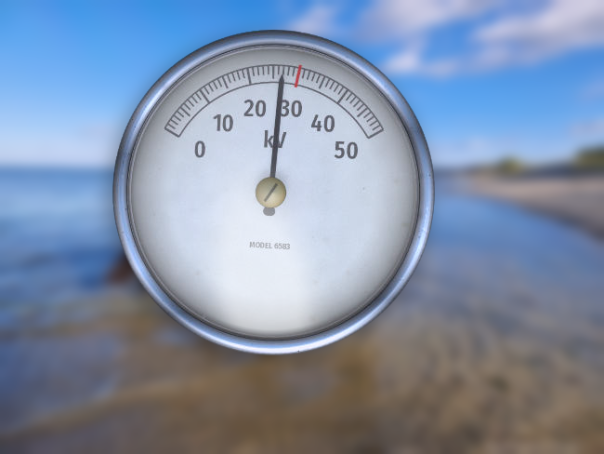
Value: 27 kV
